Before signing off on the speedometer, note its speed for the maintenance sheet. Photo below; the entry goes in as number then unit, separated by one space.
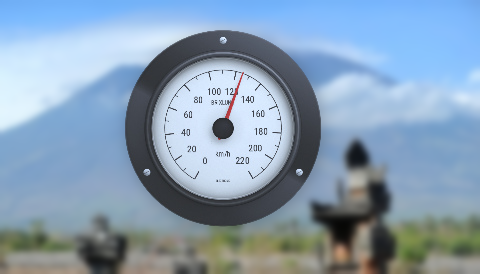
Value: 125 km/h
